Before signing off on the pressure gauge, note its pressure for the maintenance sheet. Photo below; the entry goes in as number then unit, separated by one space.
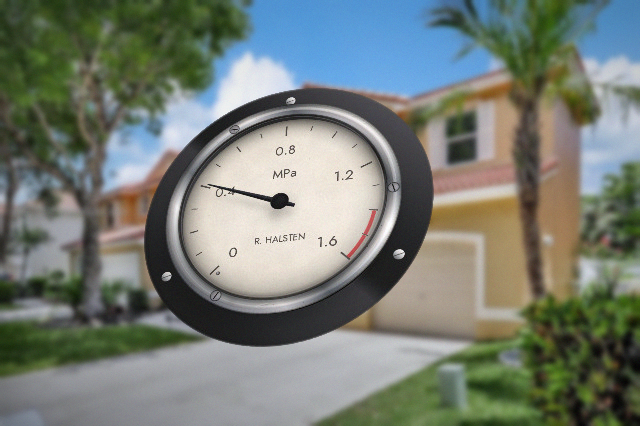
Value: 0.4 MPa
